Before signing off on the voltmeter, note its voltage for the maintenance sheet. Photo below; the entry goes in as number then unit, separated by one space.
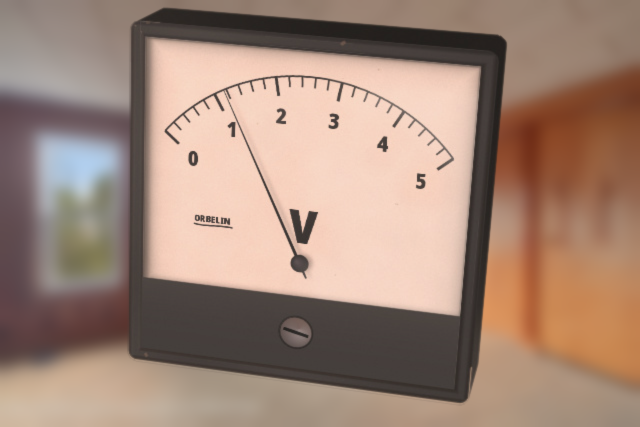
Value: 1.2 V
